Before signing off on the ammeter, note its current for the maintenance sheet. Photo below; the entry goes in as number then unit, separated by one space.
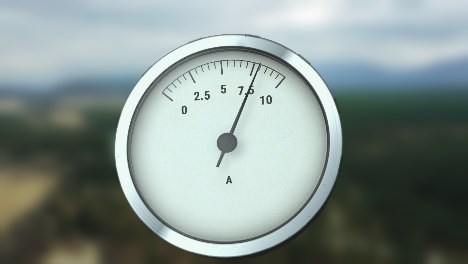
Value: 8 A
